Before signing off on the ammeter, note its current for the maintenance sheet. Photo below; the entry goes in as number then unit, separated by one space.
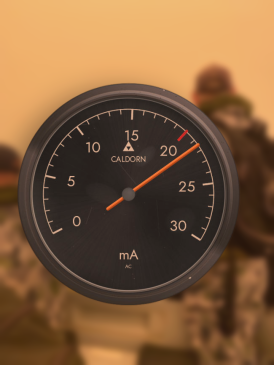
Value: 21.5 mA
